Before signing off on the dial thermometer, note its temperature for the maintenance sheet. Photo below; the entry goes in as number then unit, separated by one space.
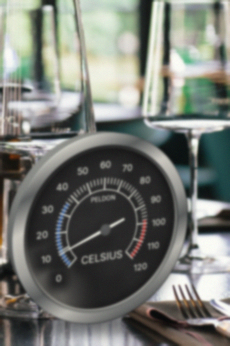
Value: 10 °C
